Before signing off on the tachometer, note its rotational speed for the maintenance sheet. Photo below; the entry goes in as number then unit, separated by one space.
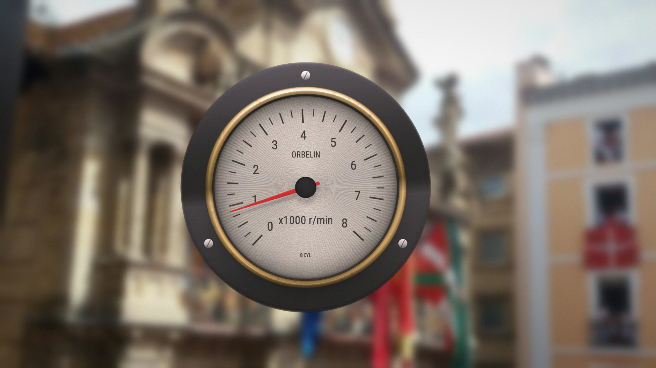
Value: 875 rpm
